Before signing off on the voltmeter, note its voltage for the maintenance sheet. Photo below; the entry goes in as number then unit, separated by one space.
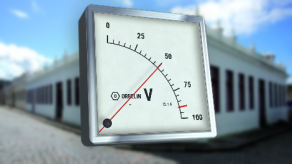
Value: 50 V
